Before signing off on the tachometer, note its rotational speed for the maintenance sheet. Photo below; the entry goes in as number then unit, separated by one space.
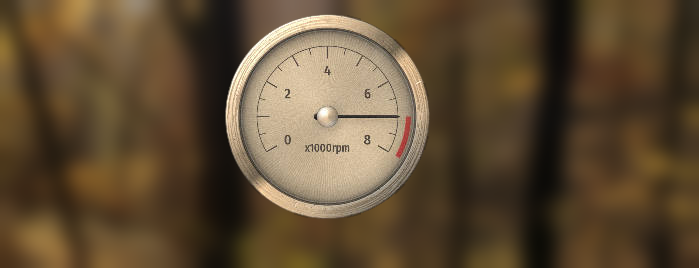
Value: 7000 rpm
